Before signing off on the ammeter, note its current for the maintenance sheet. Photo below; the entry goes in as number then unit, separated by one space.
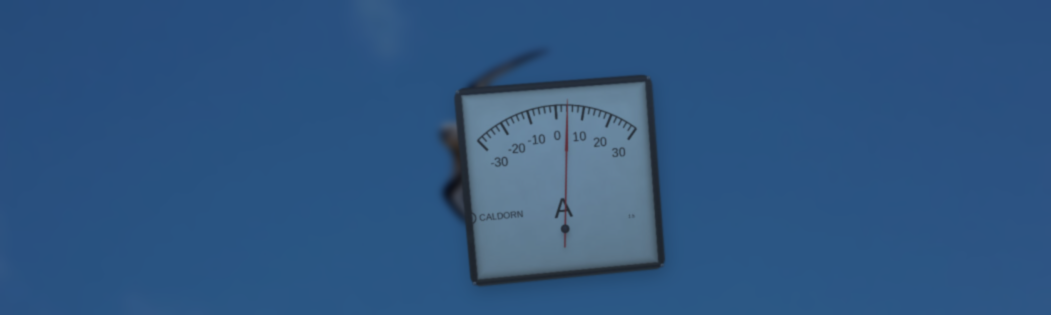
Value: 4 A
